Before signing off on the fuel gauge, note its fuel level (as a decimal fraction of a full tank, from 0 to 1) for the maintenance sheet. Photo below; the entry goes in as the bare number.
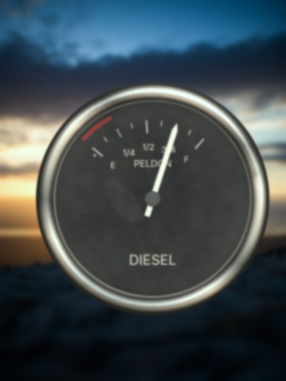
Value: 0.75
